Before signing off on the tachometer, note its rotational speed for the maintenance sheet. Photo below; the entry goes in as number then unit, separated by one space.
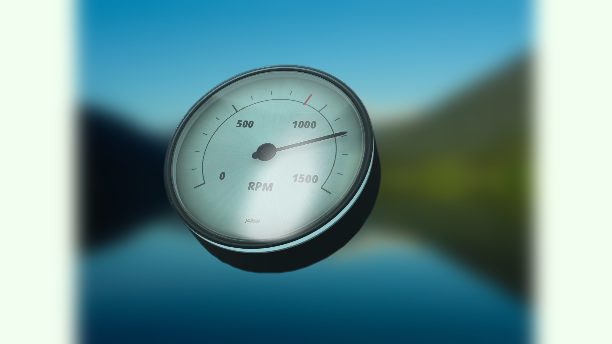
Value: 1200 rpm
